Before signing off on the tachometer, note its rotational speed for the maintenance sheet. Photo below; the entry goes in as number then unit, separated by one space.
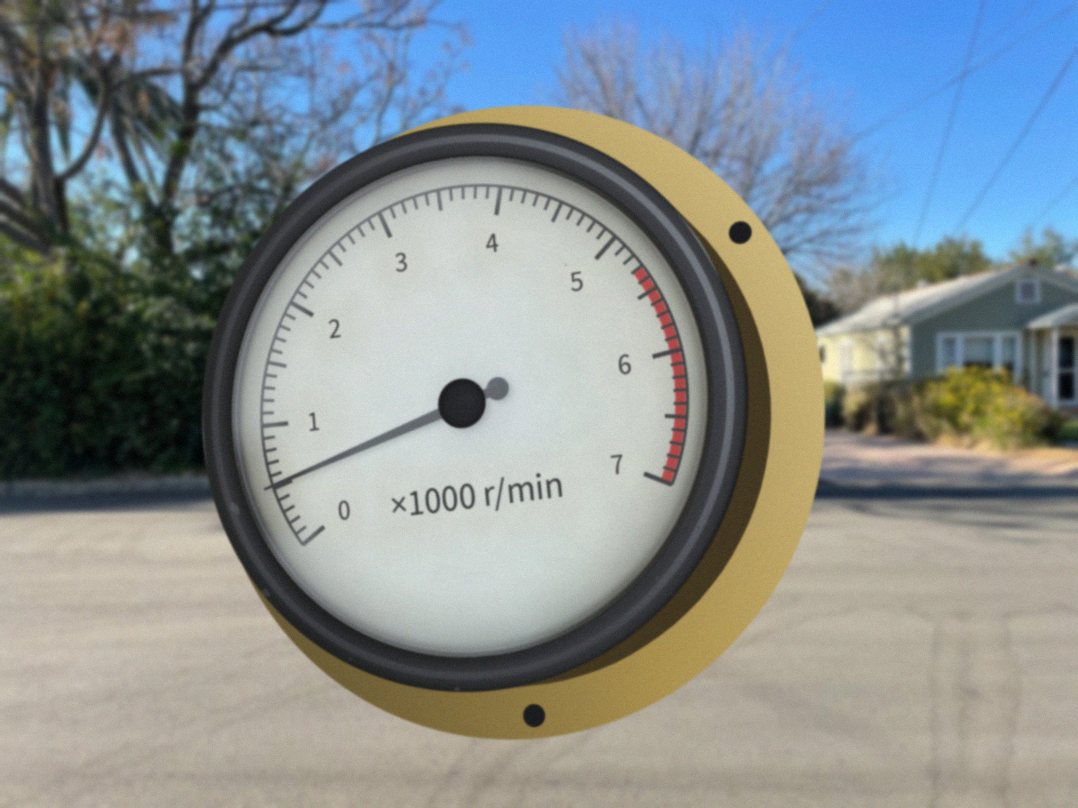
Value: 500 rpm
